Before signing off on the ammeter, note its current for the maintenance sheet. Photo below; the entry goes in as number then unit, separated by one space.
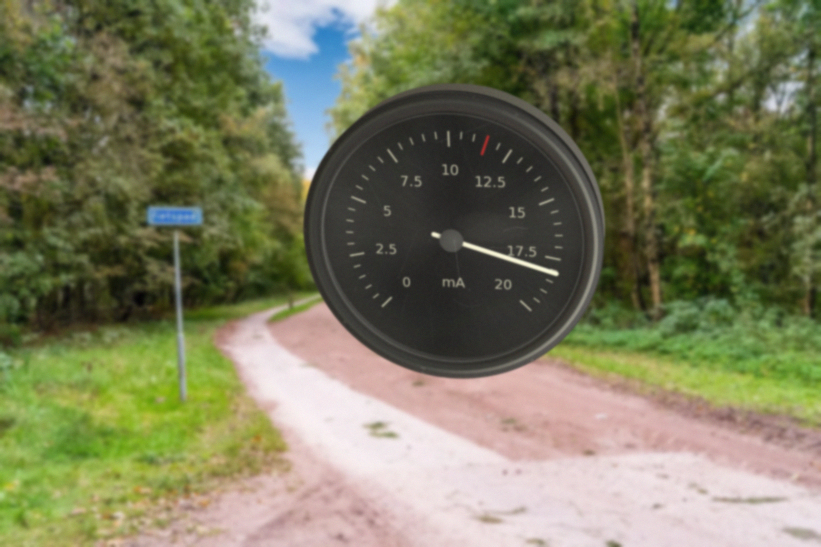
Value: 18 mA
